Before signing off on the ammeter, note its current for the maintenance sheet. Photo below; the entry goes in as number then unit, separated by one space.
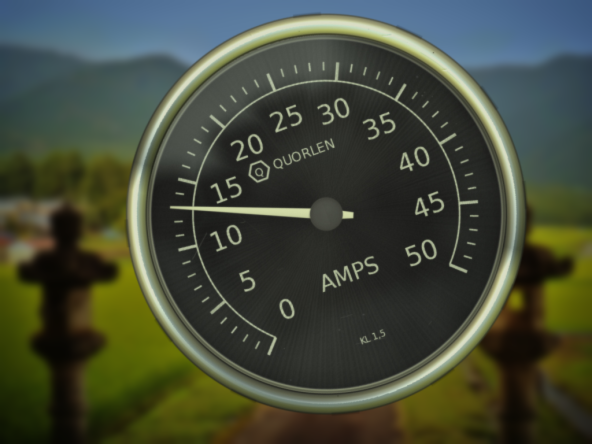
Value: 13 A
